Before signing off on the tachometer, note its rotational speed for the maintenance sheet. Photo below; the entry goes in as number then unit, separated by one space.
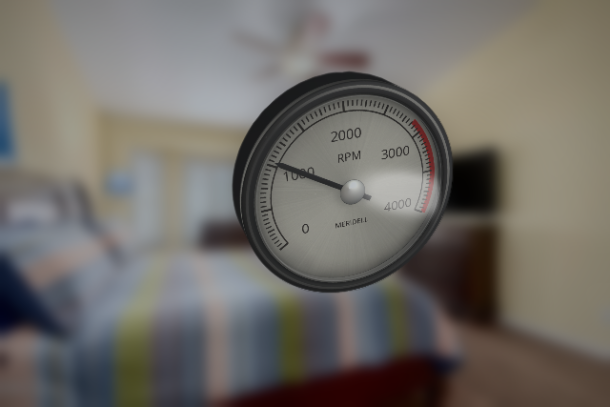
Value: 1050 rpm
